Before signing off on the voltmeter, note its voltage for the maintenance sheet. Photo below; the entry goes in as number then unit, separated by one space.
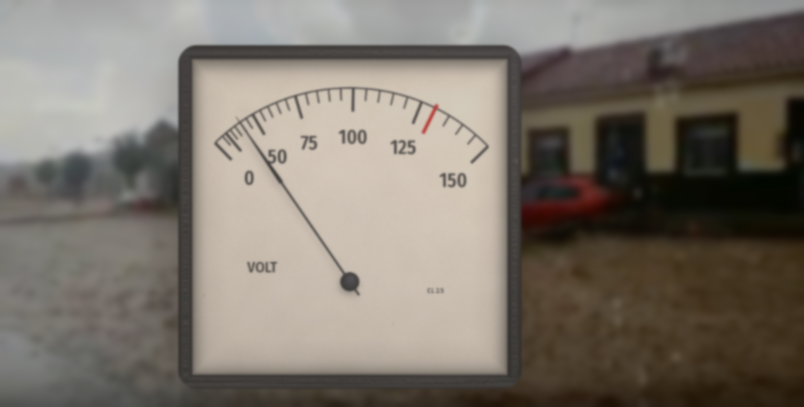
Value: 40 V
